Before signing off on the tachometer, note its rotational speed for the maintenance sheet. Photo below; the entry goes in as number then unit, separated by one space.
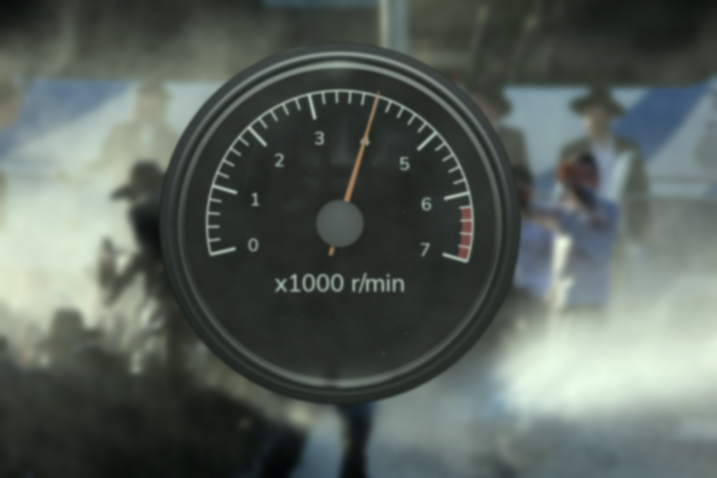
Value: 4000 rpm
